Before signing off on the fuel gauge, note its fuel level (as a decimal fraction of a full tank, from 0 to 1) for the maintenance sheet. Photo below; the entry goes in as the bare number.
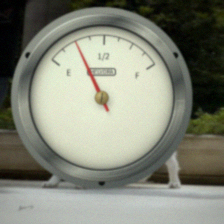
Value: 0.25
